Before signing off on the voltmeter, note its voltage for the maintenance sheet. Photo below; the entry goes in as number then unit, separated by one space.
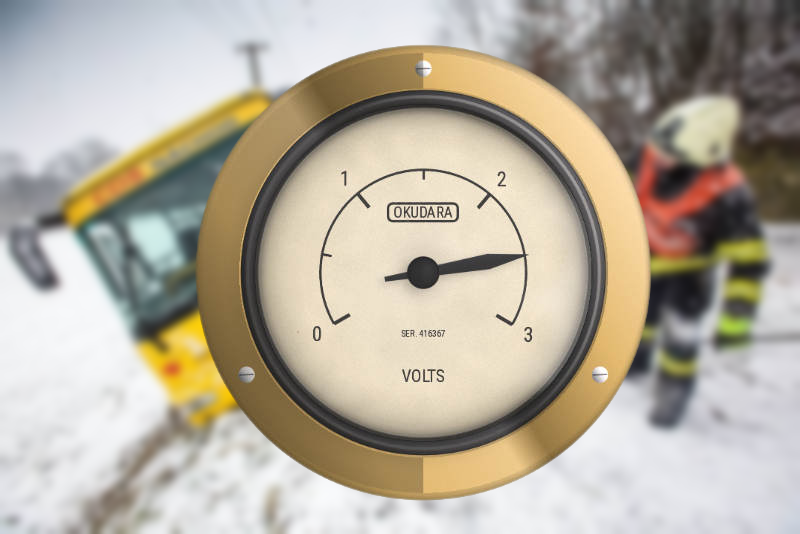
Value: 2.5 V
